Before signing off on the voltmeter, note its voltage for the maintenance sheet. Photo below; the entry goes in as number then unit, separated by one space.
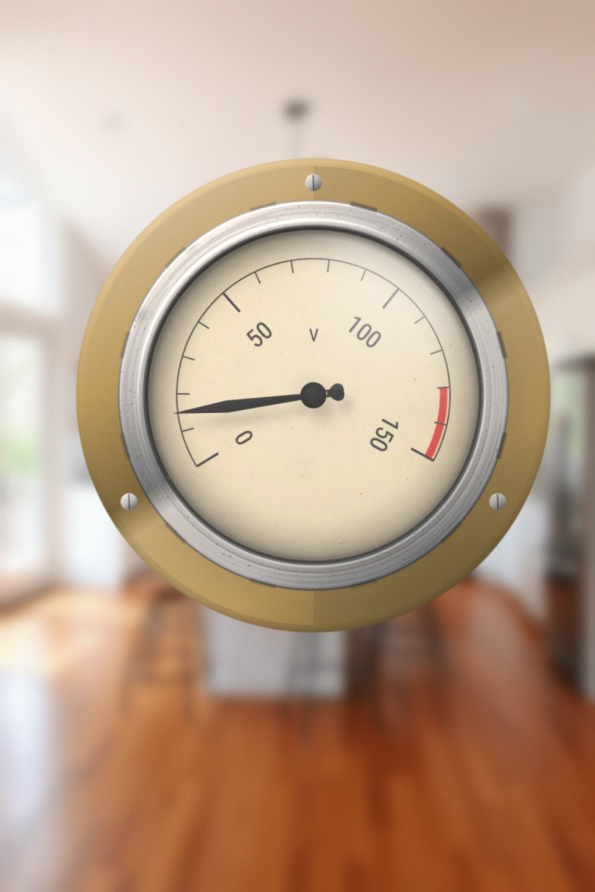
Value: 15 V
